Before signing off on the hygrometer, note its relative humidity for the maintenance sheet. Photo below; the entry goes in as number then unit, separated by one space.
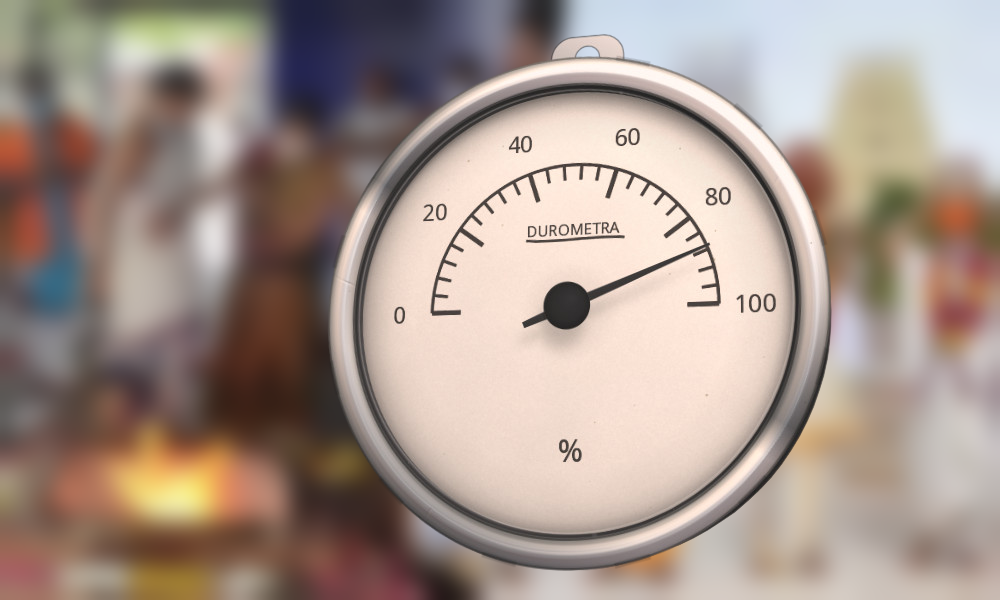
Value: 88 %
